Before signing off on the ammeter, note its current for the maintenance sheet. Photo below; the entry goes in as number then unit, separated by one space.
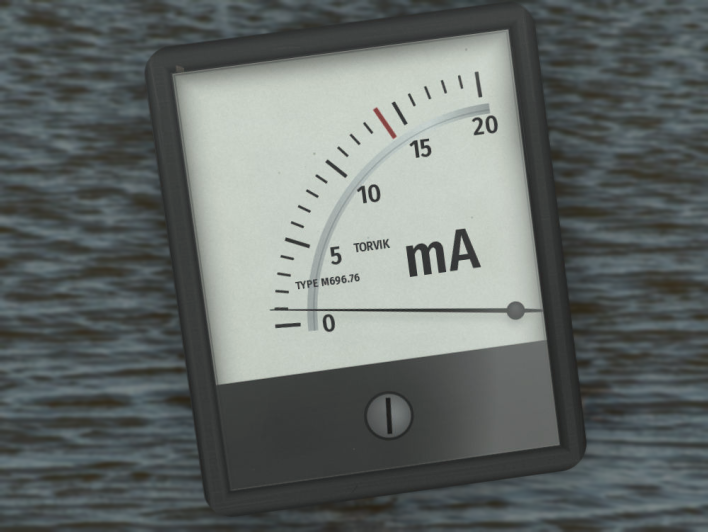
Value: 1 mA
